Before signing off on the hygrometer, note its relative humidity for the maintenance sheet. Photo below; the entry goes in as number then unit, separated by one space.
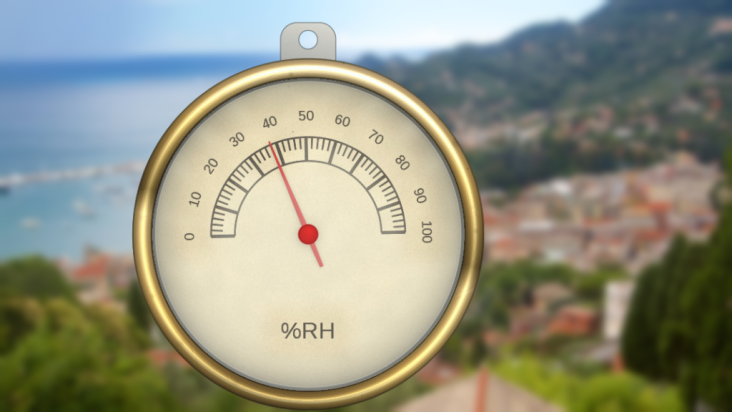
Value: 38 %
